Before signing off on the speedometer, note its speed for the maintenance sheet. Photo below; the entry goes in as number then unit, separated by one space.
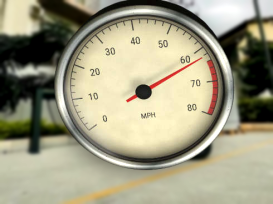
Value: 62 mph
